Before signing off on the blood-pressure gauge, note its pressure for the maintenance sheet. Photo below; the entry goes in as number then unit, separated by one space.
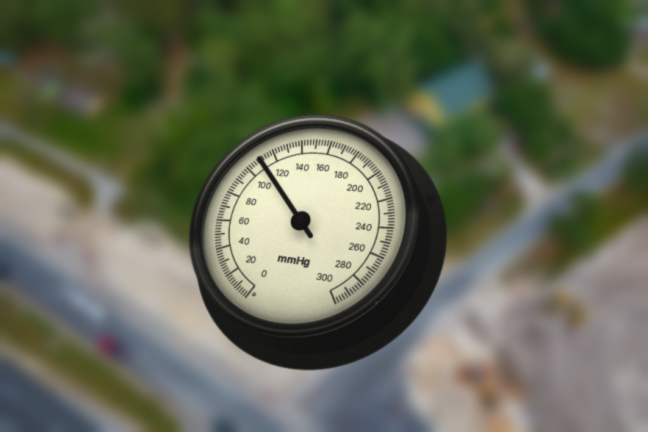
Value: 110 mmHg
